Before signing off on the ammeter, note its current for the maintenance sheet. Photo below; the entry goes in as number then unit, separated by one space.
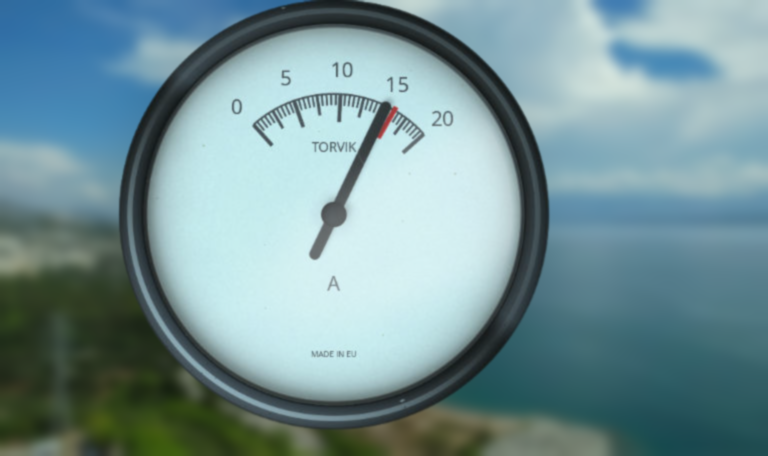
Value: 15 A
